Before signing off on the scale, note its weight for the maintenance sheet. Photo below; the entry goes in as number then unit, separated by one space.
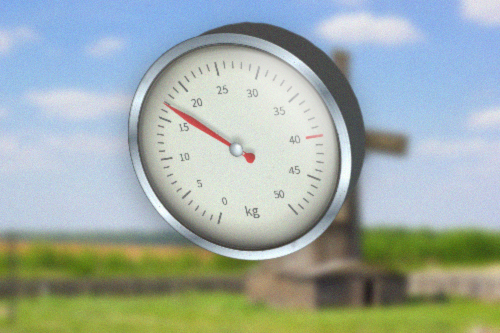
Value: 17 kg
